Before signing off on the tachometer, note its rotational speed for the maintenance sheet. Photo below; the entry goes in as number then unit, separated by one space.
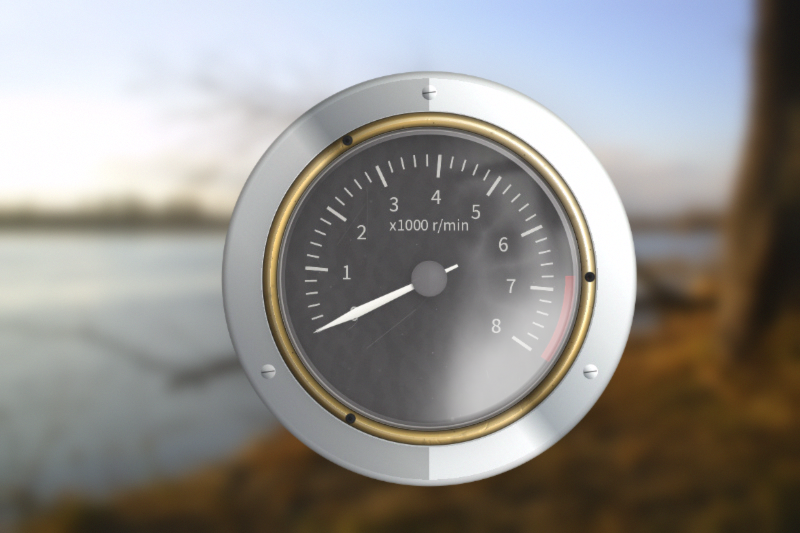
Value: 0 rpm
